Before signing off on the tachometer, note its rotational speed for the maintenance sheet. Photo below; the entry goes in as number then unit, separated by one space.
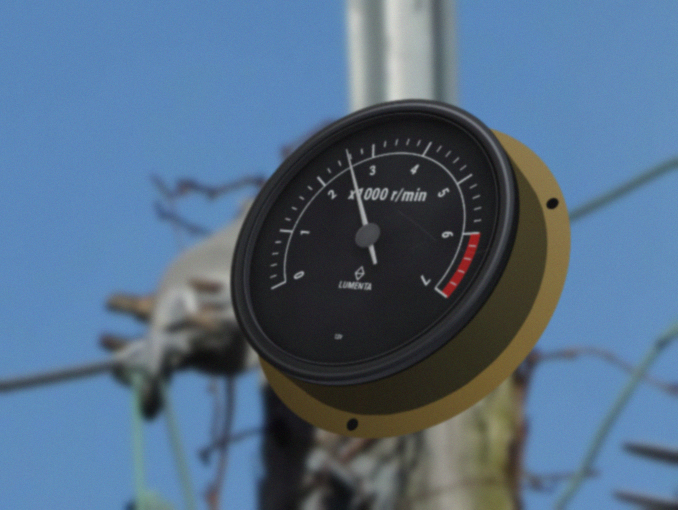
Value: 2600 rpm
